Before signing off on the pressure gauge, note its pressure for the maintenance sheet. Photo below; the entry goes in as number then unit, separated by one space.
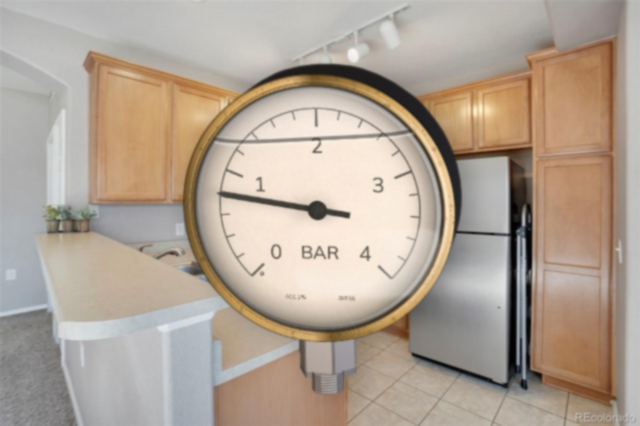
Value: 0.8 bar
